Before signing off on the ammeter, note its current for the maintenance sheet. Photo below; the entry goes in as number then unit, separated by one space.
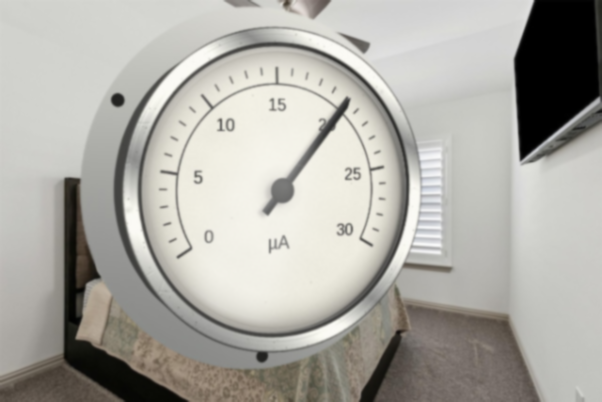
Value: 20 µA
